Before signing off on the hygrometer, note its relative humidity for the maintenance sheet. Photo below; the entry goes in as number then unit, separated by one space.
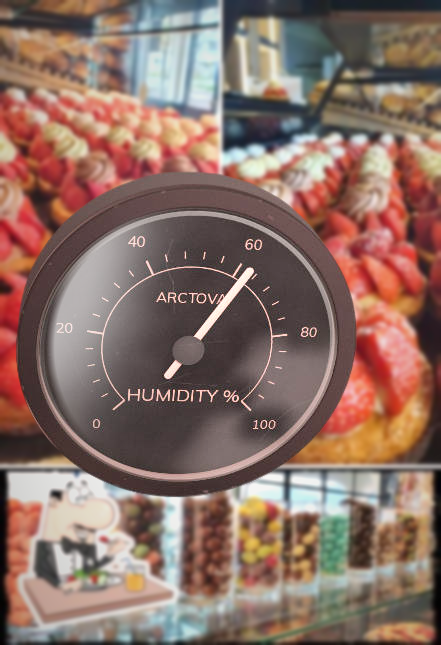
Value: 62 %
